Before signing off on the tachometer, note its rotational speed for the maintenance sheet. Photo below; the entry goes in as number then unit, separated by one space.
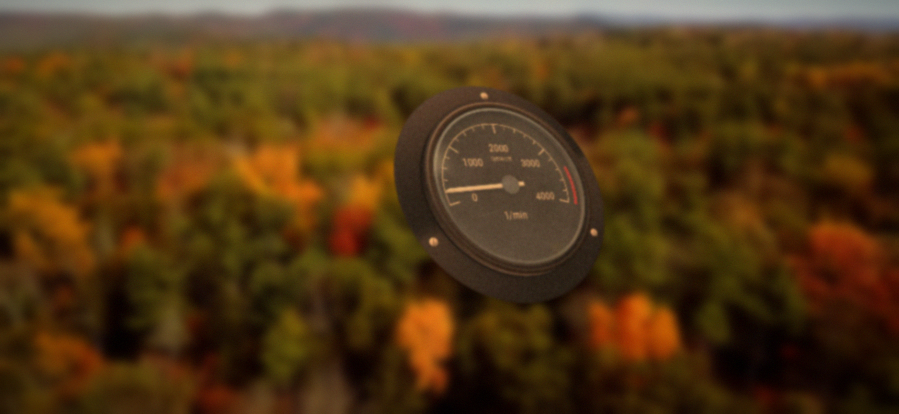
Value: 200 rpm
